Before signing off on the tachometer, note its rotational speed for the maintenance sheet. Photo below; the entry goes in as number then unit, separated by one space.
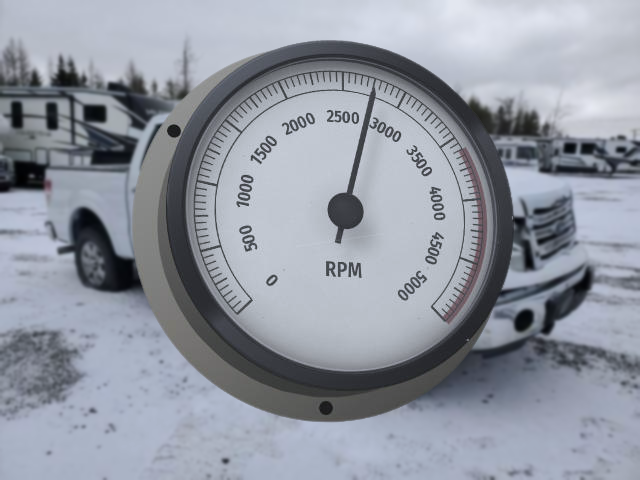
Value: 2750 rpm
